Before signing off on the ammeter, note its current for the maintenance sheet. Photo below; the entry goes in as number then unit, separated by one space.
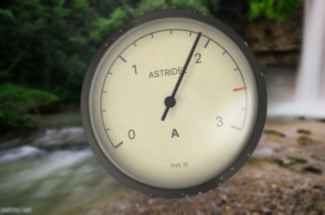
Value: 1.9 A
